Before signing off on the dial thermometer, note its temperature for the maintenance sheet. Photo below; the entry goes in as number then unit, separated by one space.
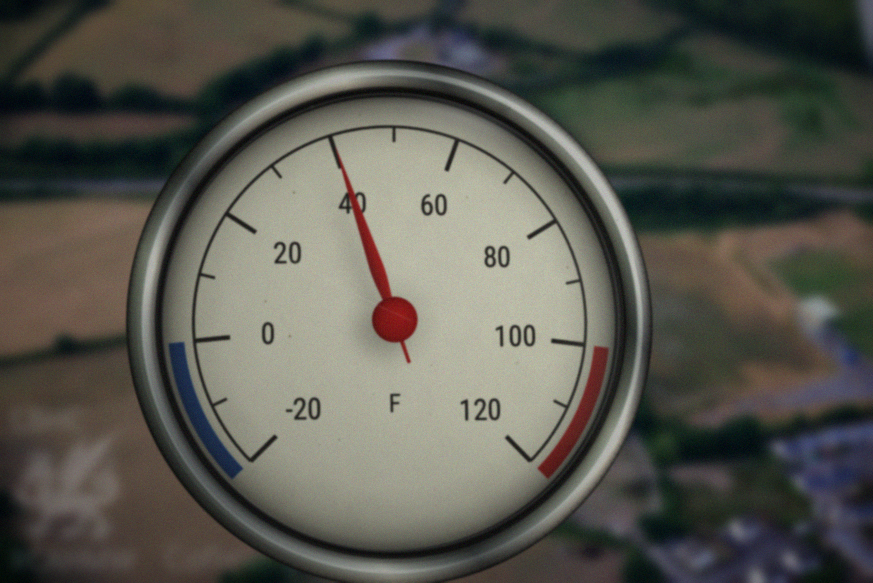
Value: 40 °F
